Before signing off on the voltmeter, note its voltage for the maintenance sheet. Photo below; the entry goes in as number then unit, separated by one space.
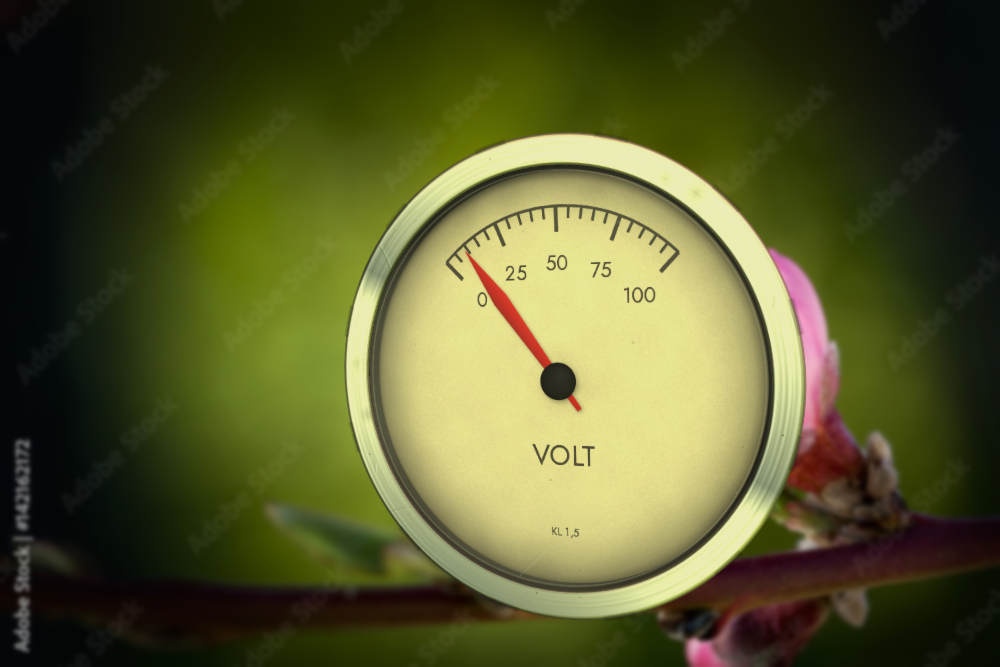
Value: 10 V
